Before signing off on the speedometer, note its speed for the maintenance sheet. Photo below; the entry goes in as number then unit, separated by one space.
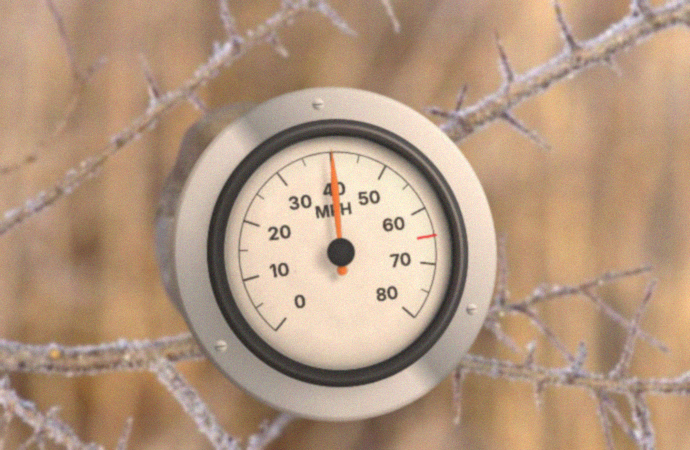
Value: 40 mph
